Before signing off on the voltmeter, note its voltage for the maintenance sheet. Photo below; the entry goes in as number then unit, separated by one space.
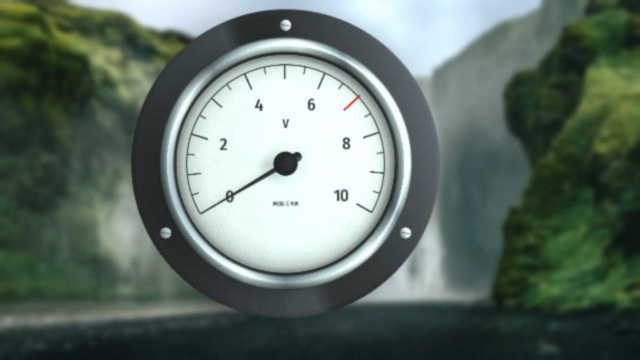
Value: 0 V
